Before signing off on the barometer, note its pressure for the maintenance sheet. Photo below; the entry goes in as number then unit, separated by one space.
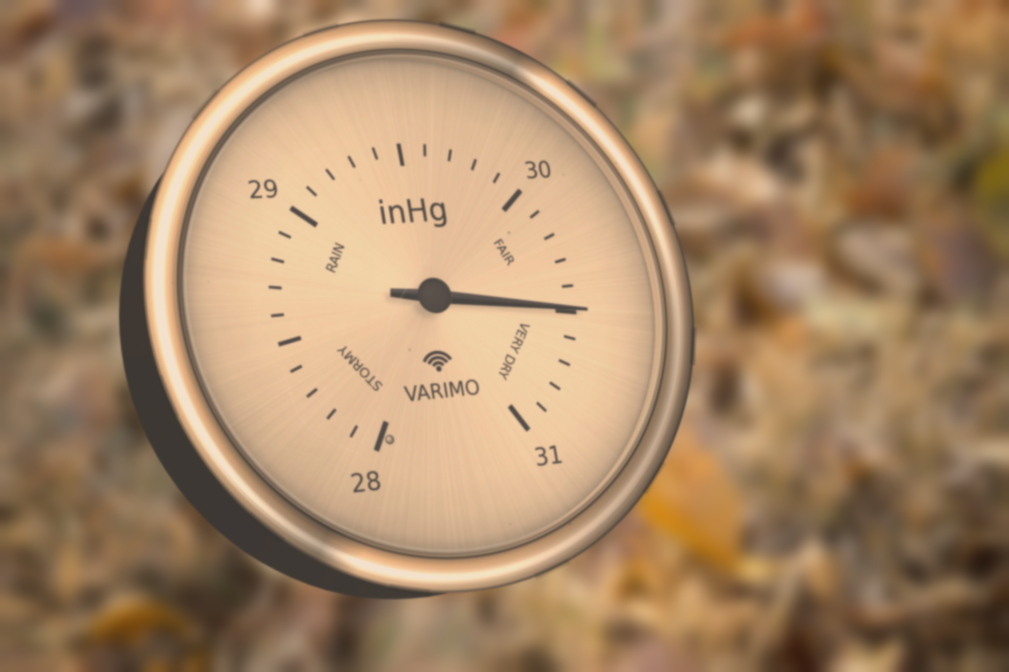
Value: 30.5 inHg
